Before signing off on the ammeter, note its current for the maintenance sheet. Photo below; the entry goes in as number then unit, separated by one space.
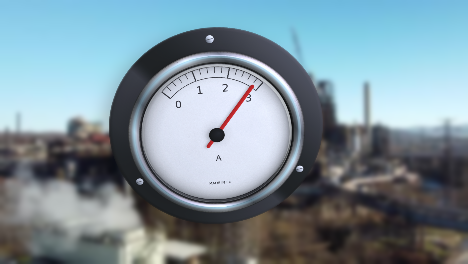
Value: 2.8 A
